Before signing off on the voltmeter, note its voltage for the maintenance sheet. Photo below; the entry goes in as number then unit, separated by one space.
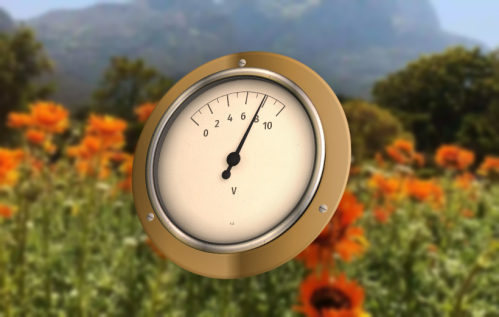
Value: 8 V
